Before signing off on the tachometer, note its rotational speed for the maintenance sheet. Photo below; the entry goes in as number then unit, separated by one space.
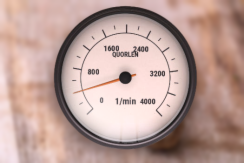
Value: 400 rpm
